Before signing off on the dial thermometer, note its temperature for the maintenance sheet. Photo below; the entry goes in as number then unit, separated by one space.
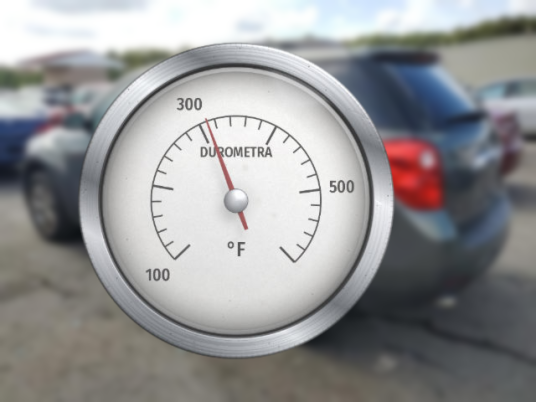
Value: 310 °F
